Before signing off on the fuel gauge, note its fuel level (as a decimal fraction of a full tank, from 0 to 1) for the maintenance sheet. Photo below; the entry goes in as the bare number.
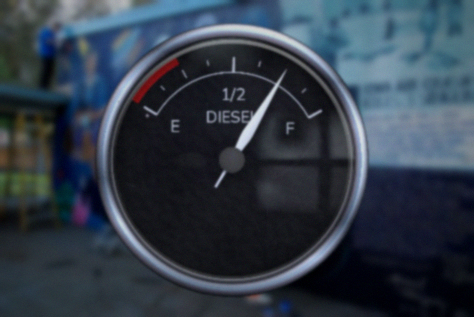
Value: 0.75
